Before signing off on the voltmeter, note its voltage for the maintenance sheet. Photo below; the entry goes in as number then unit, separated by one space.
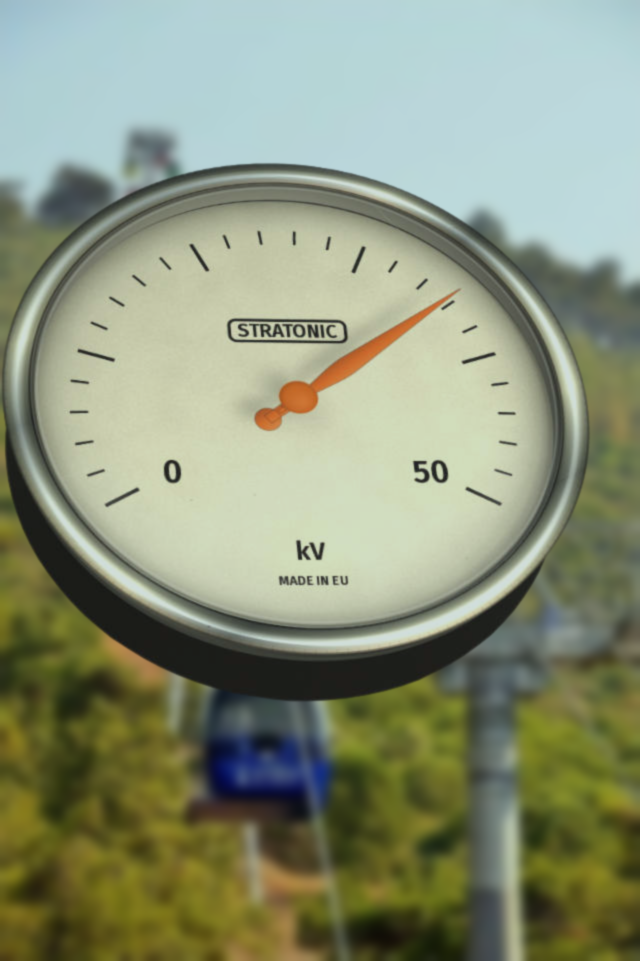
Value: 36 kV
